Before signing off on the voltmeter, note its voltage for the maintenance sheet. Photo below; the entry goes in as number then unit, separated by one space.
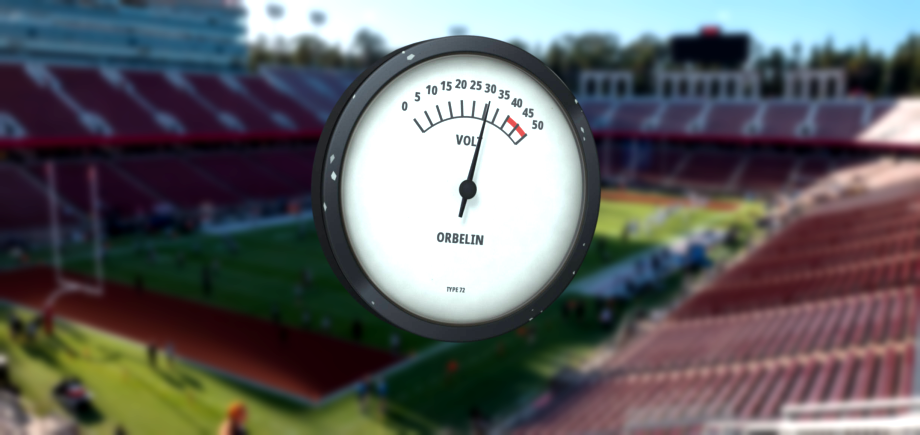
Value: 30 V
